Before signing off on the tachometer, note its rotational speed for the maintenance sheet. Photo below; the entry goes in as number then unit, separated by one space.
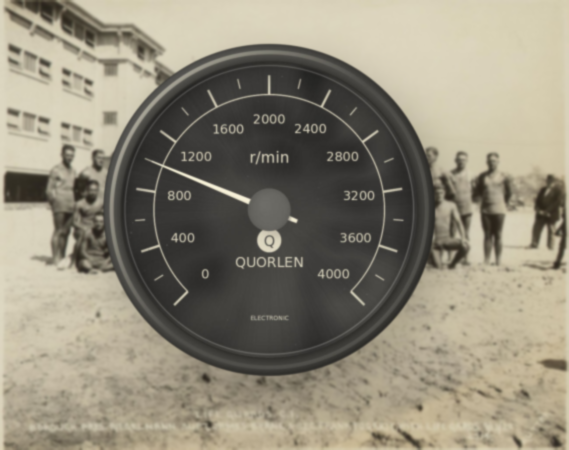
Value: 1000 rpm
